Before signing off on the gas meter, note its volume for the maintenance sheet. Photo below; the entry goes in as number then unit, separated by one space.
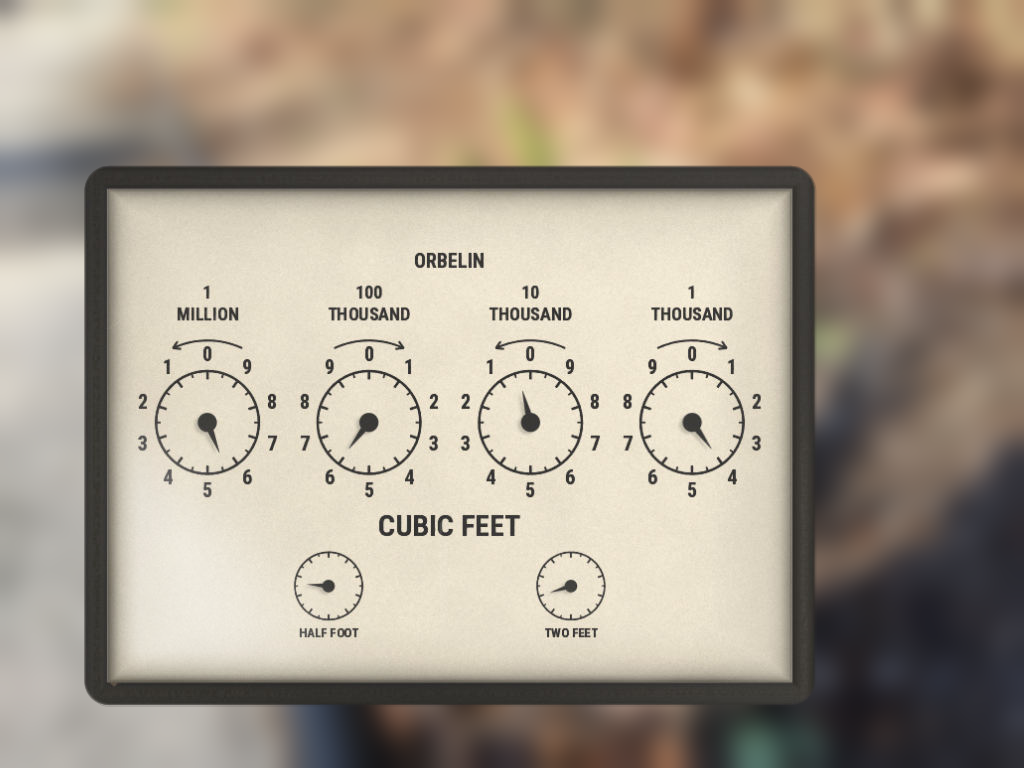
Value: 560400 ft³
